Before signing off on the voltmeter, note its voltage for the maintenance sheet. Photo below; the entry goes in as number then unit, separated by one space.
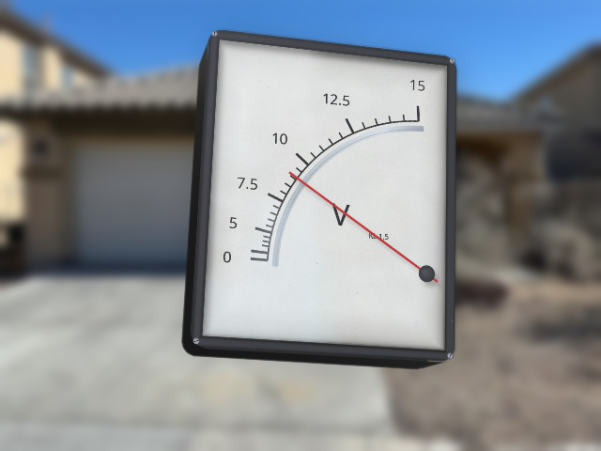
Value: 9 V
